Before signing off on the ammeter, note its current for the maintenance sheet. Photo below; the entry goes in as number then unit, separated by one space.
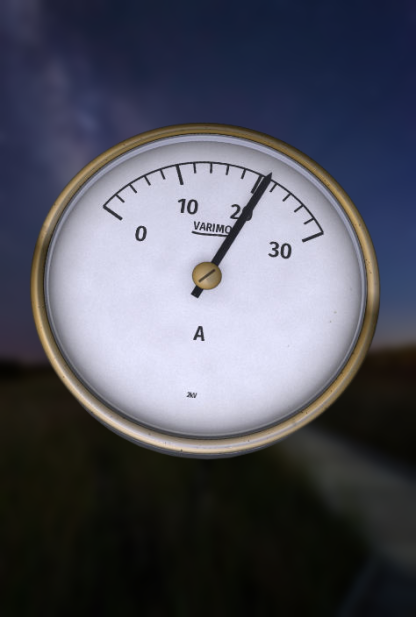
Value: 21 A
